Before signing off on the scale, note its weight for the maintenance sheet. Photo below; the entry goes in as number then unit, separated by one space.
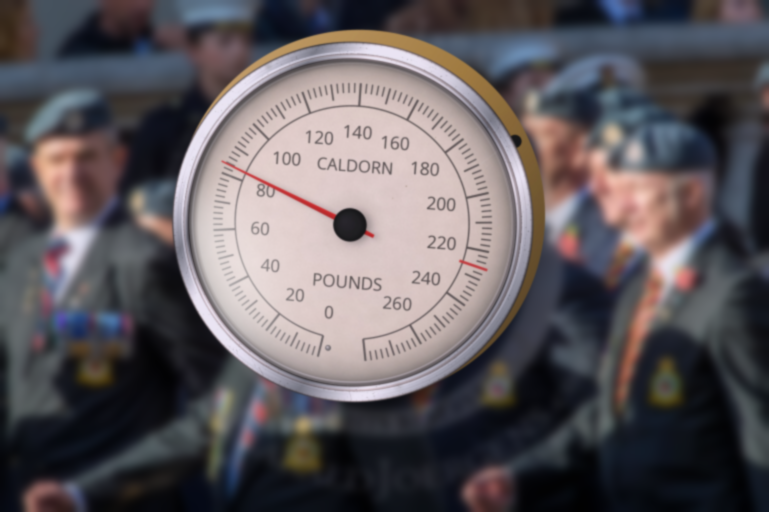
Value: 84 lb
